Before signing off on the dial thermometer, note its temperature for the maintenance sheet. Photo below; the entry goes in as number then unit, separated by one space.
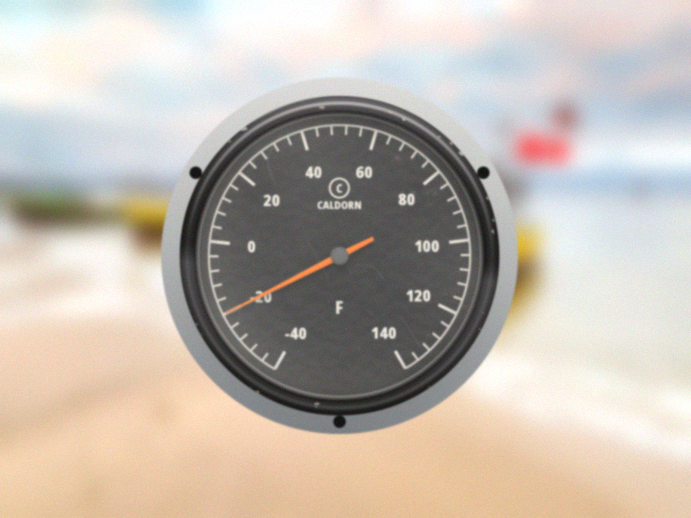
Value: -20 °F
